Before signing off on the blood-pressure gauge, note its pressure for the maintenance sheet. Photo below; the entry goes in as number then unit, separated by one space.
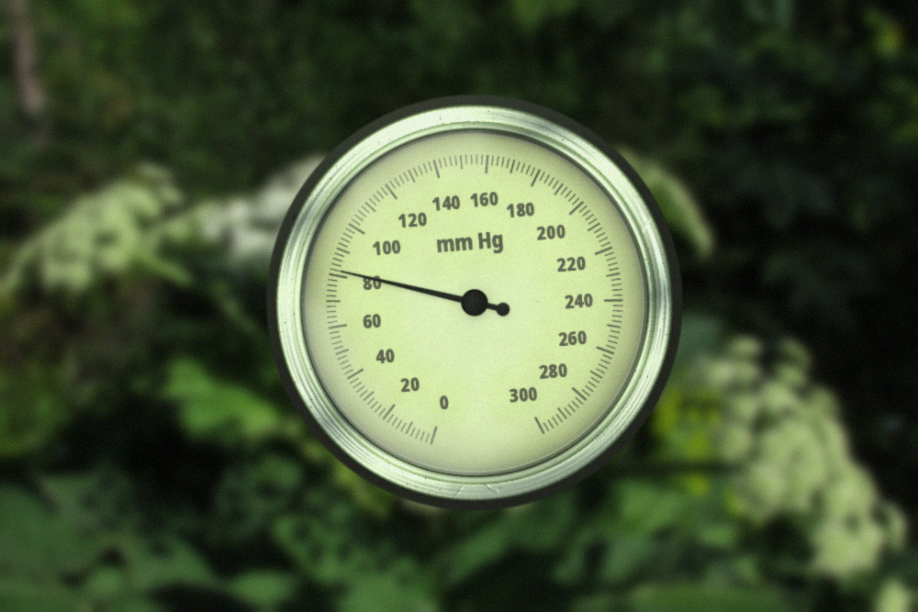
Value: 82 mmHg
